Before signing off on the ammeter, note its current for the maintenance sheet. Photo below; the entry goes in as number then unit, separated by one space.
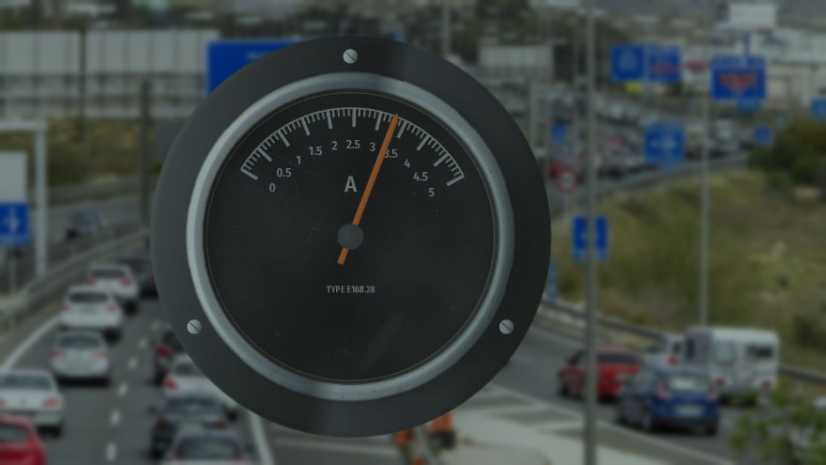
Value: 3.3 A
